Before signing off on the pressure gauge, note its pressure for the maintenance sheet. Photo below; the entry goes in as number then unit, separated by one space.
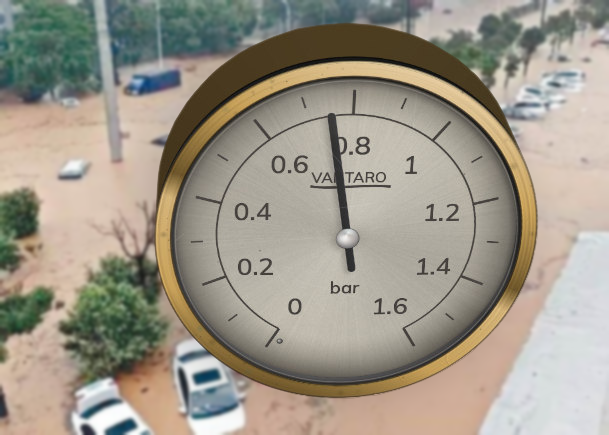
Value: 0.75 bar
